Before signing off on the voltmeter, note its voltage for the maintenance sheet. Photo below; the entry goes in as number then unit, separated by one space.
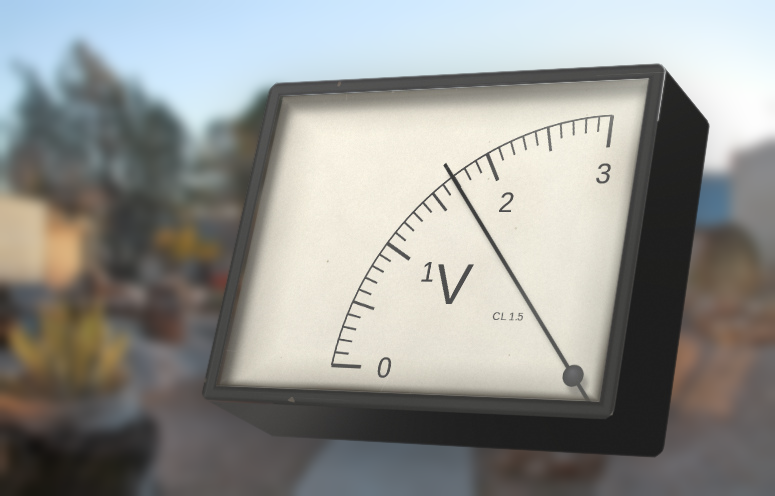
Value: 1.7 V
